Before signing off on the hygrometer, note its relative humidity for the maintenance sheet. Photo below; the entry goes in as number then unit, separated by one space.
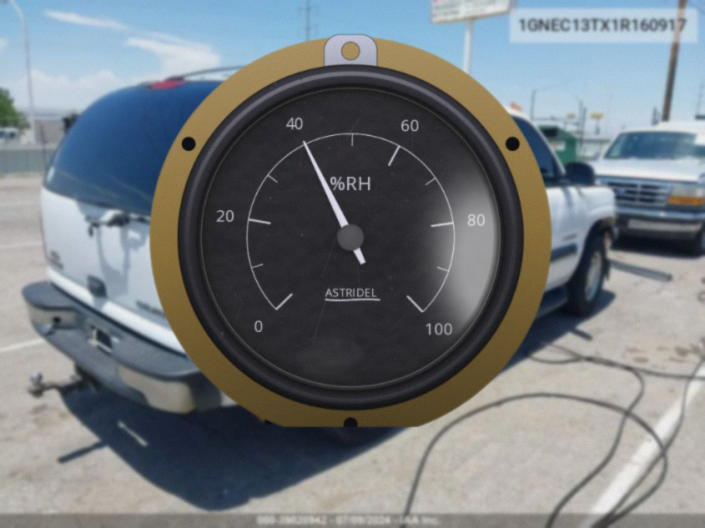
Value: 40 %
